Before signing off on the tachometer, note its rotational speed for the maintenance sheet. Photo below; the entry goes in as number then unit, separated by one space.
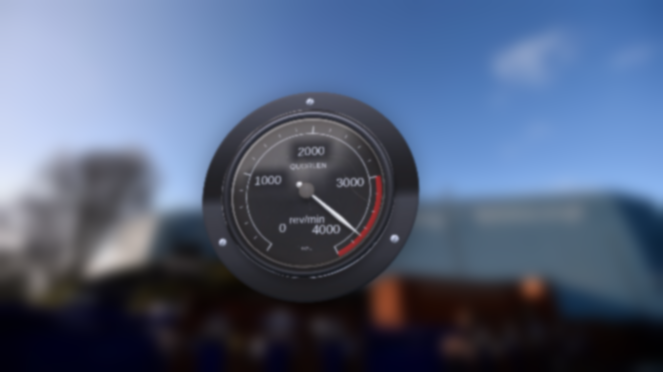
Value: 3700 rpm
